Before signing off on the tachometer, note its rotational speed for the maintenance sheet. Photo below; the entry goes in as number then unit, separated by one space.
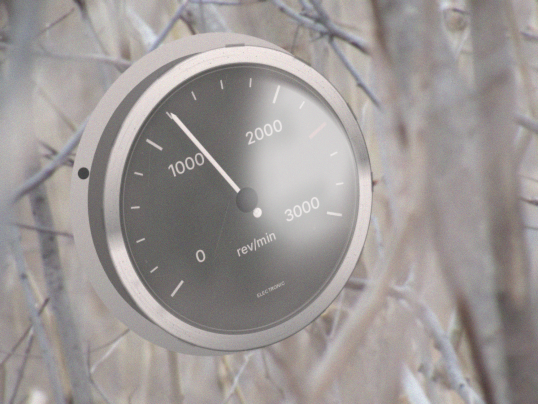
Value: 1200 rpm
